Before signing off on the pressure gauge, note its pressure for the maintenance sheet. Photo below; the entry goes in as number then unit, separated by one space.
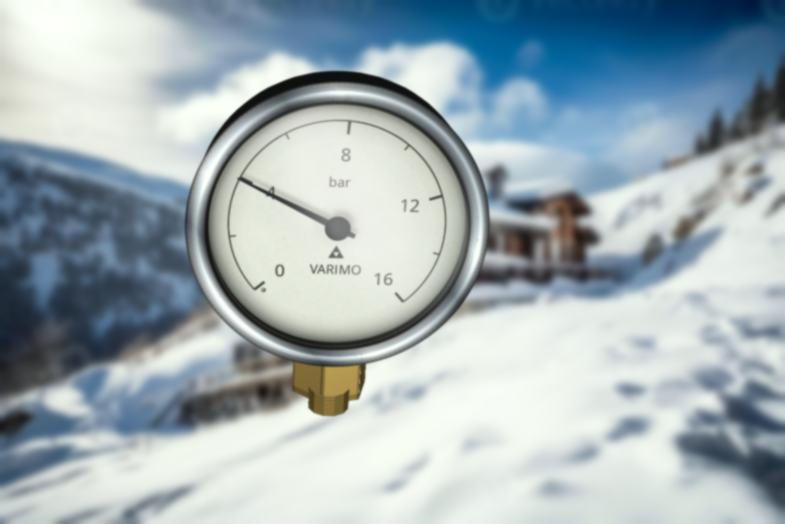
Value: 4 bar
